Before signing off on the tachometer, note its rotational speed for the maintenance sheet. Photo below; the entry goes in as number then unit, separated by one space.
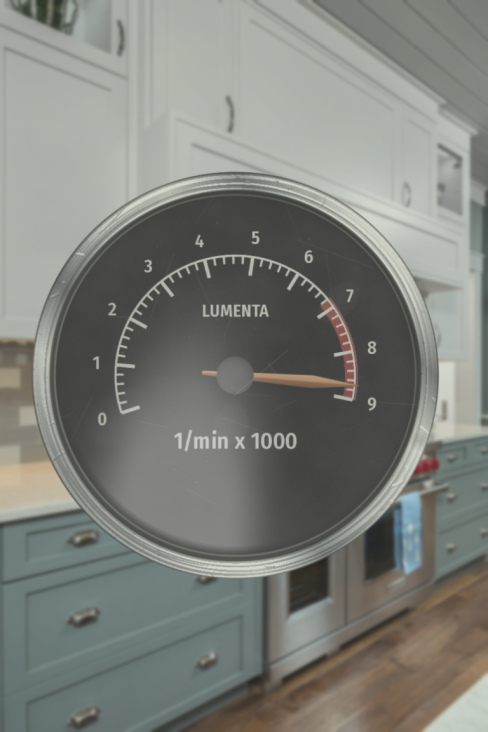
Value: 8700 rpm
